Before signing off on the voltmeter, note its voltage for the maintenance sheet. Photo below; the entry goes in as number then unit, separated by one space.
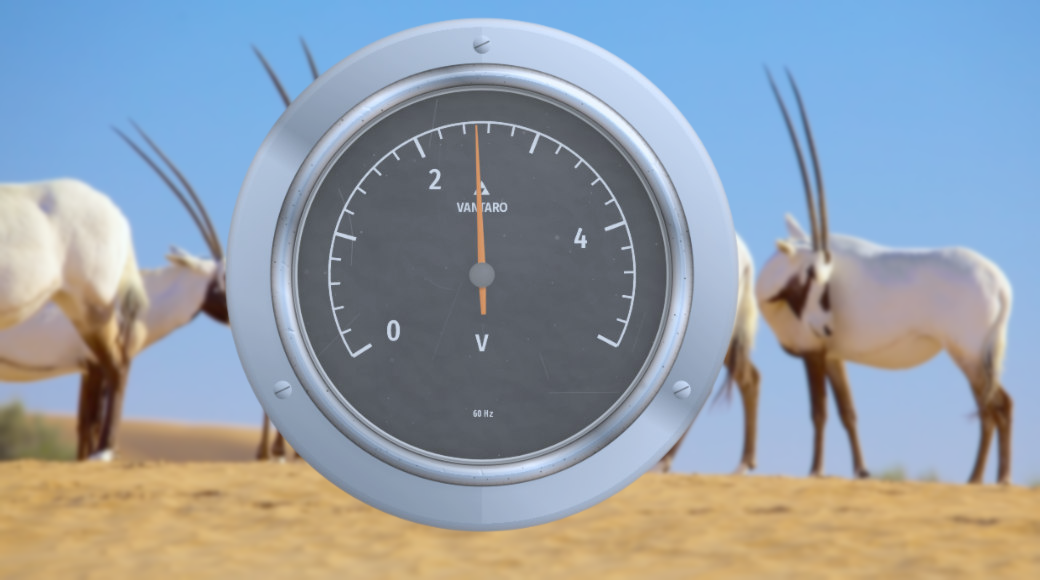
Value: 2.5 V
